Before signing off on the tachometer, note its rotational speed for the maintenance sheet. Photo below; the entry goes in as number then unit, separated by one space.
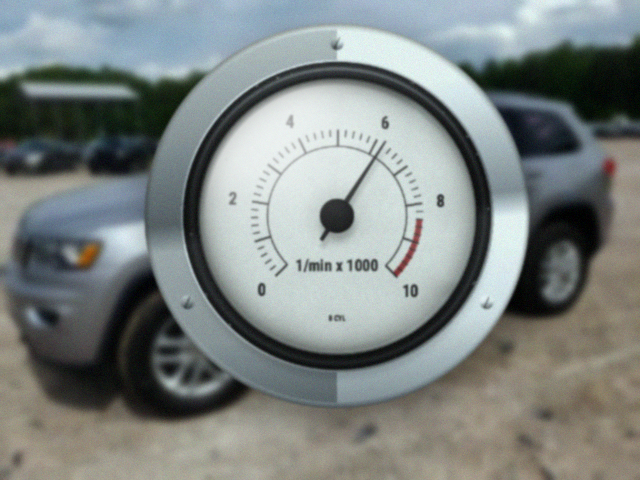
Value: 6200 rpm
